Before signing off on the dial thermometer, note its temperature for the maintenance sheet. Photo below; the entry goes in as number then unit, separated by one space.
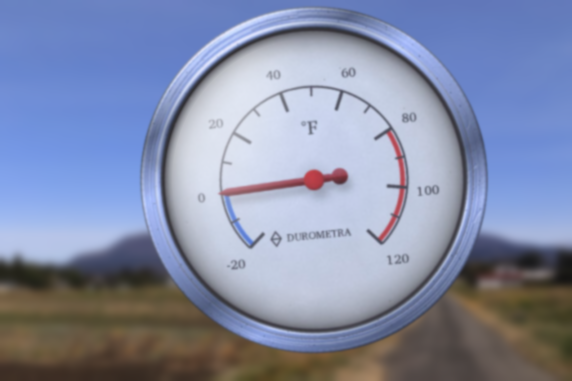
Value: 0 °F
